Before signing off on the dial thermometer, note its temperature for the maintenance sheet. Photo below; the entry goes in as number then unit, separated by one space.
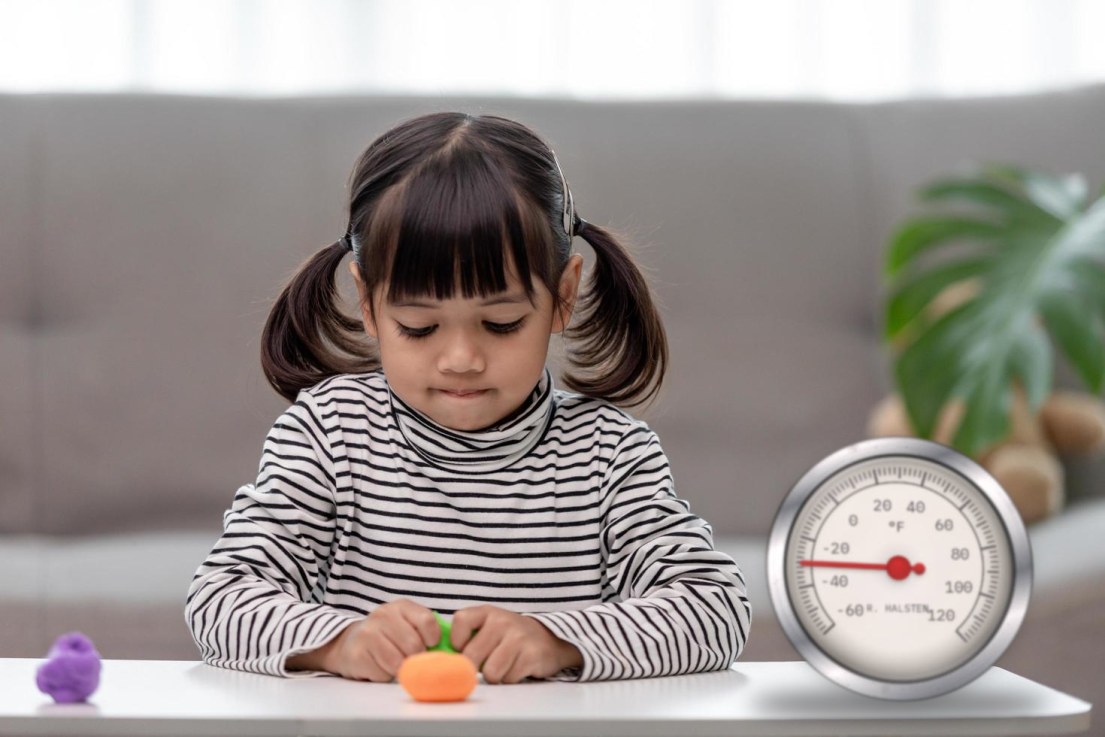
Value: -30 °F
